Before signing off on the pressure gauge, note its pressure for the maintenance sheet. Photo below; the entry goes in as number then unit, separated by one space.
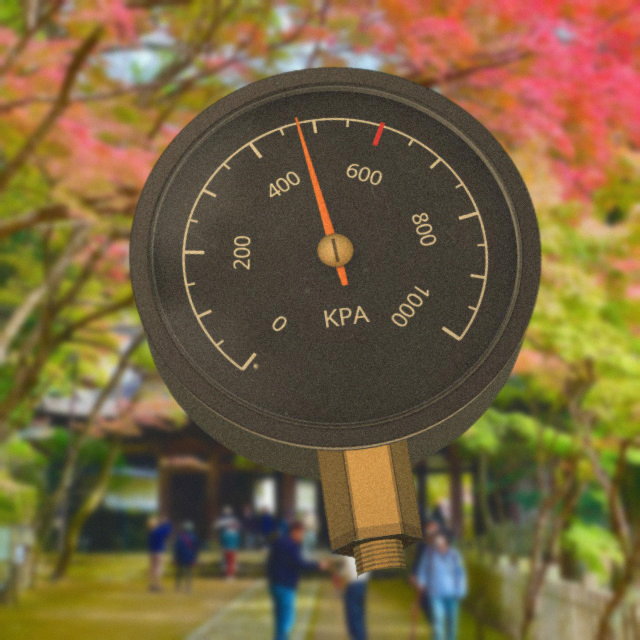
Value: 475 kPa
